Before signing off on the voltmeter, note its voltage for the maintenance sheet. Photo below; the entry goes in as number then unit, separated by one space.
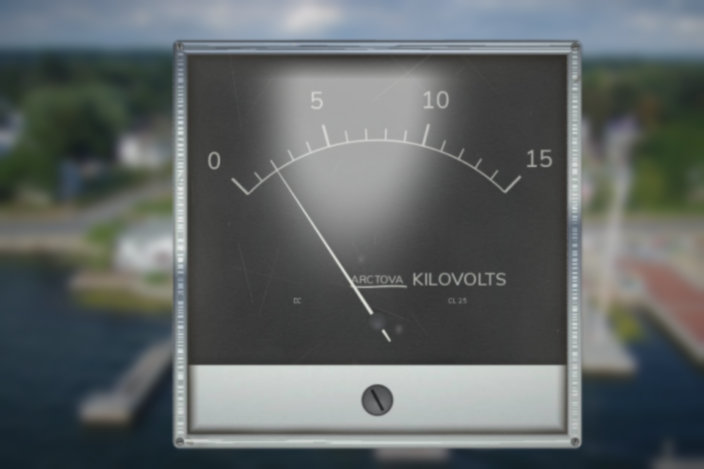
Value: 2 kV
